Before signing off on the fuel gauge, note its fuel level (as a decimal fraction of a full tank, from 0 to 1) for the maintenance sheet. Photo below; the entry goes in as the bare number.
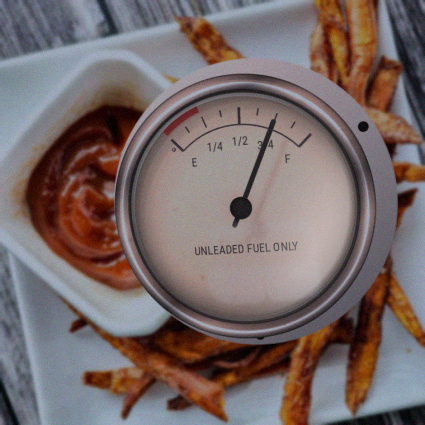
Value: 0.75
